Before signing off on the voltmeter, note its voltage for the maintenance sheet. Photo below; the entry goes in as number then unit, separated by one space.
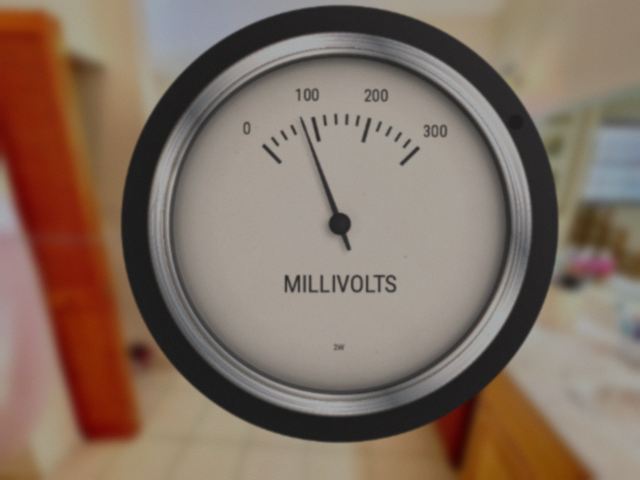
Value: 80 mV
